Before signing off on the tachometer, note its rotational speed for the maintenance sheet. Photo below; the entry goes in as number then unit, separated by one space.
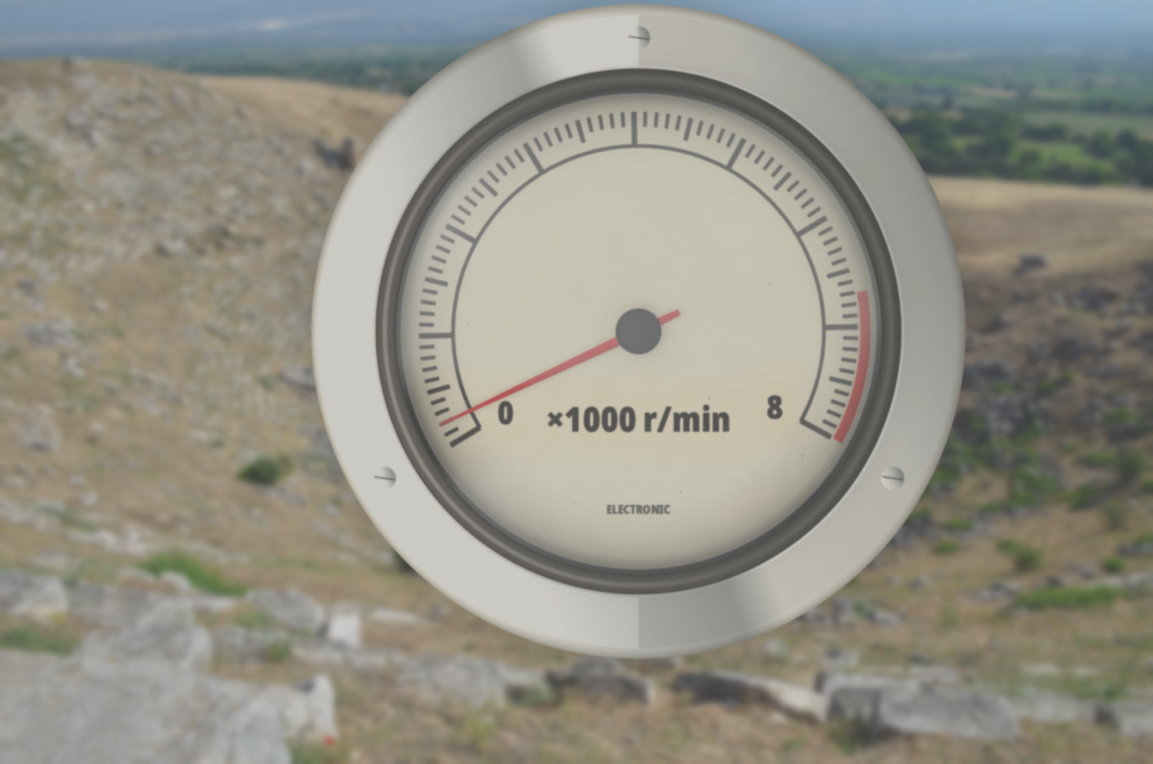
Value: 200 rpm
